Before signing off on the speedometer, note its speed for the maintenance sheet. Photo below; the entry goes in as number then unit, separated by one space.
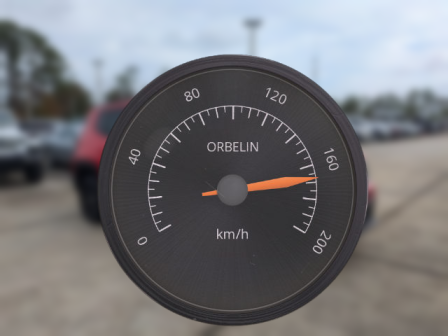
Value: 167.5 km/h
